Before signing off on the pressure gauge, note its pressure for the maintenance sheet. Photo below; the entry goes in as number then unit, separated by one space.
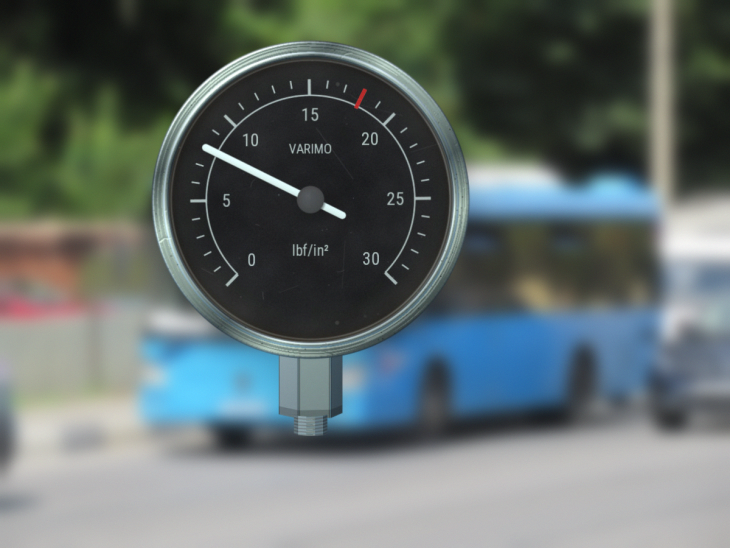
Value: 8 psi
